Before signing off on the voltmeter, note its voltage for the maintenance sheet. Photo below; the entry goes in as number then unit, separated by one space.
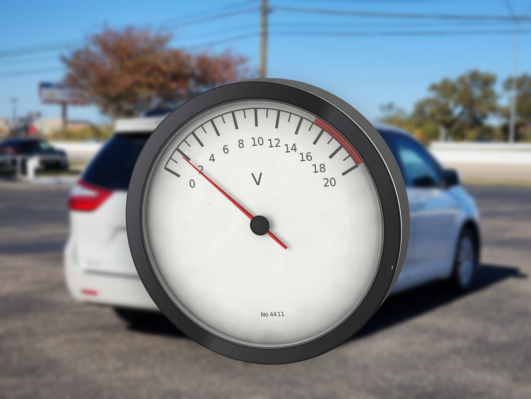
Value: 2 V
